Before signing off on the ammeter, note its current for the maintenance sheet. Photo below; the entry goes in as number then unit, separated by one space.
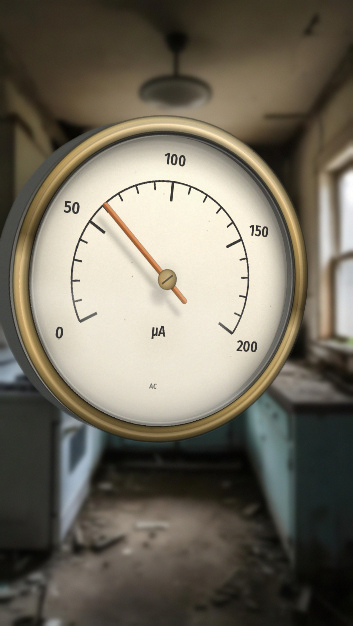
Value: 60 µA
